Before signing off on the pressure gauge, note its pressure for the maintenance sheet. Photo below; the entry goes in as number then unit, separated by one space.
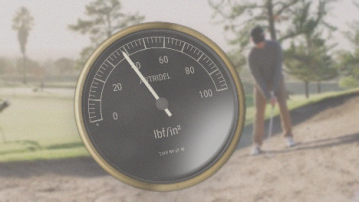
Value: 38 psi
